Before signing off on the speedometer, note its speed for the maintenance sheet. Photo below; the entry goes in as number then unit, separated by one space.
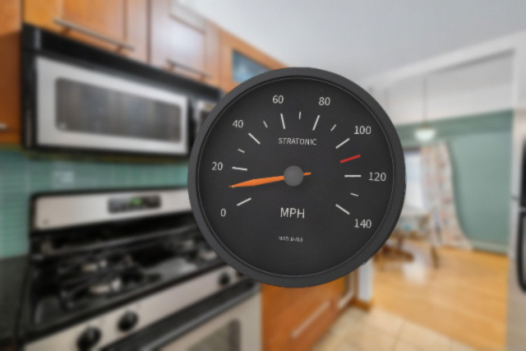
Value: 10 mph
